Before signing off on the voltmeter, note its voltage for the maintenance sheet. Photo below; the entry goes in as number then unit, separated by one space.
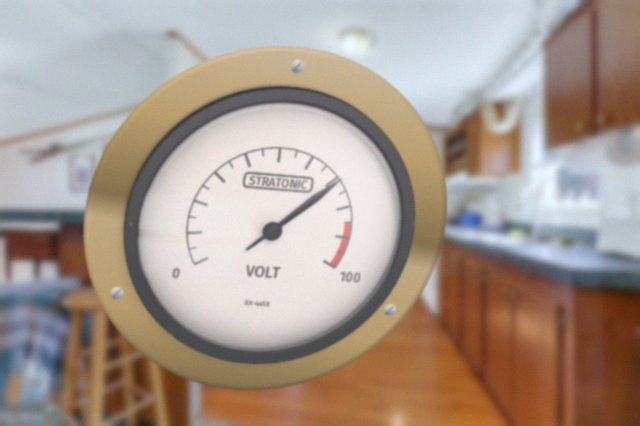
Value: 70 V
